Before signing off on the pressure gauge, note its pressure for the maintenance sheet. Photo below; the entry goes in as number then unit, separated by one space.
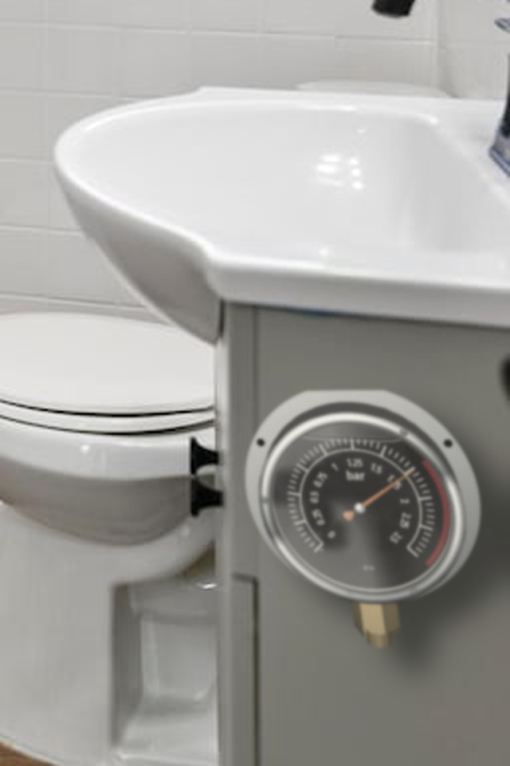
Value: 1.75 bar
